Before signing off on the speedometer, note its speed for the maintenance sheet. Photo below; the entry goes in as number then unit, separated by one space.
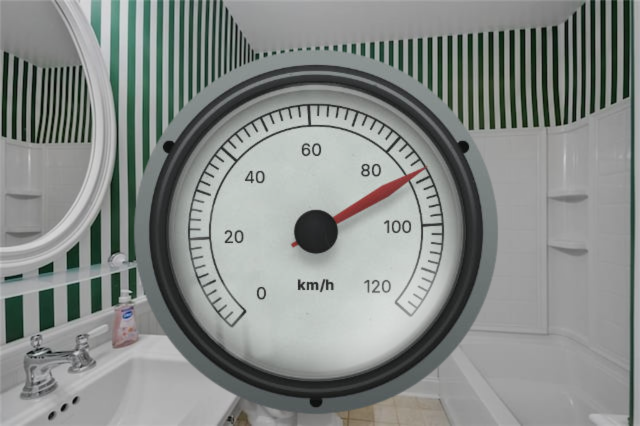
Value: 88 km/h
